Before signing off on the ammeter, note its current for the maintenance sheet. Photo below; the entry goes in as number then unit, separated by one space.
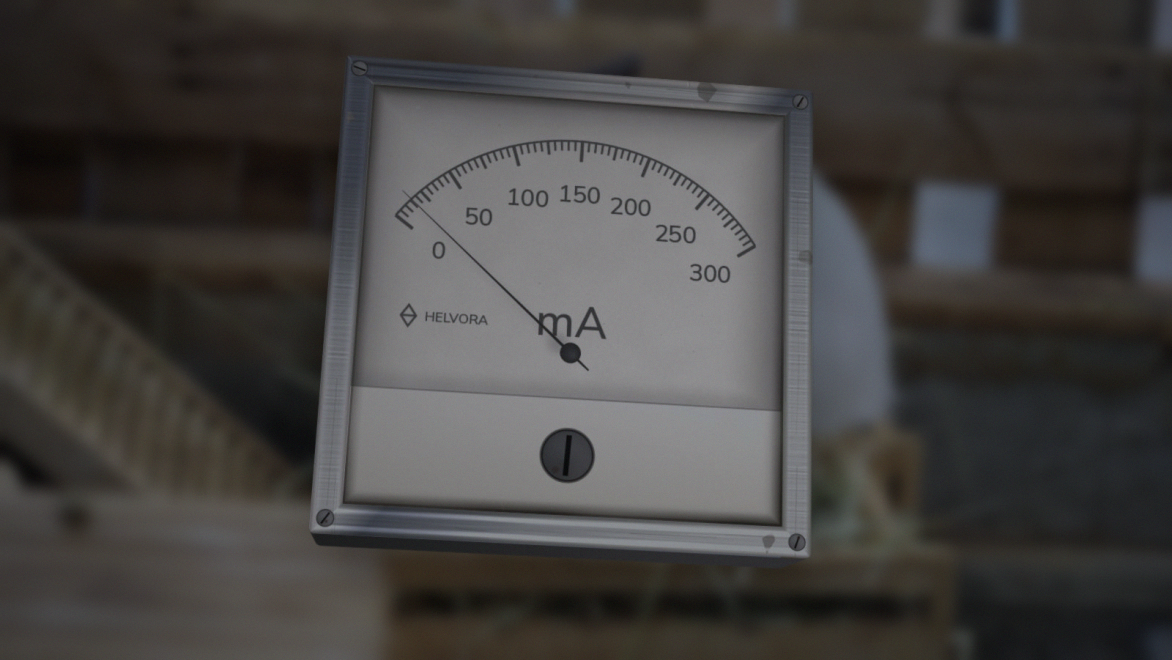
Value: 15 mA
